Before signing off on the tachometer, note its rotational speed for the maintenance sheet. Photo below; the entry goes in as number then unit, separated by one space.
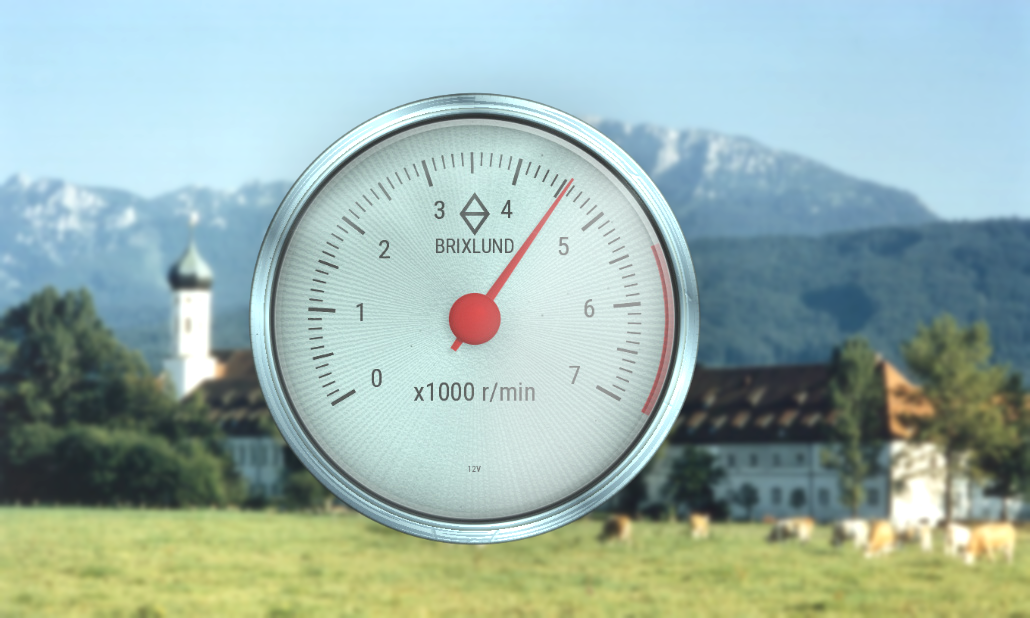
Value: 4550 rpm
